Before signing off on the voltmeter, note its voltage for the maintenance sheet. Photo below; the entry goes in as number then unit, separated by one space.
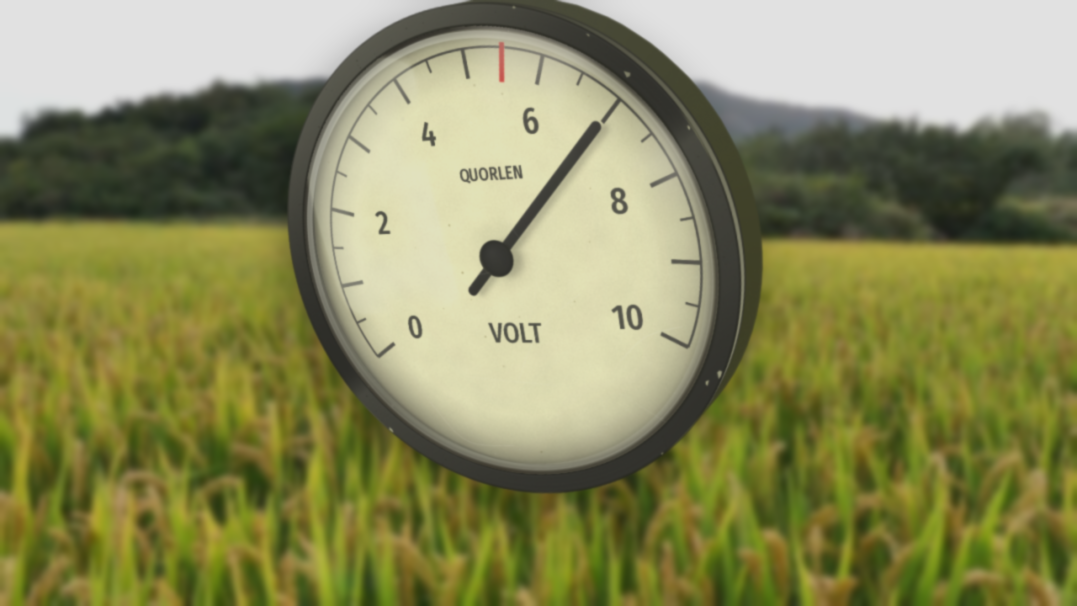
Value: 7 V
